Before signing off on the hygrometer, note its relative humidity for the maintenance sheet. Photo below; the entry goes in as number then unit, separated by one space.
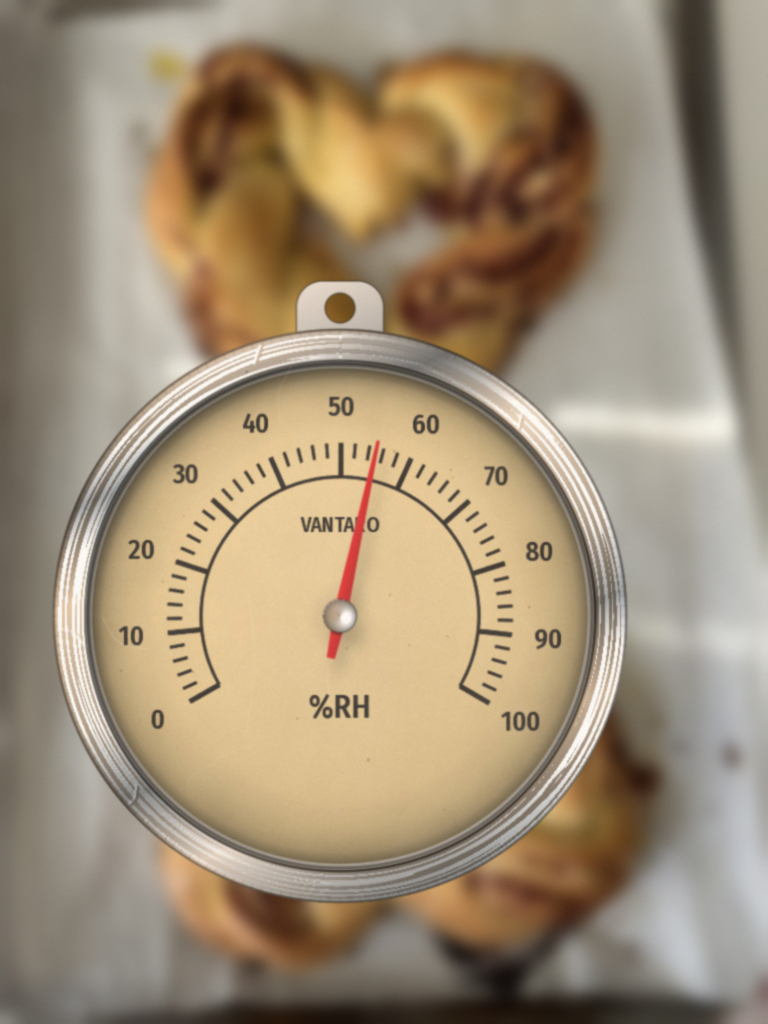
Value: 55 %
